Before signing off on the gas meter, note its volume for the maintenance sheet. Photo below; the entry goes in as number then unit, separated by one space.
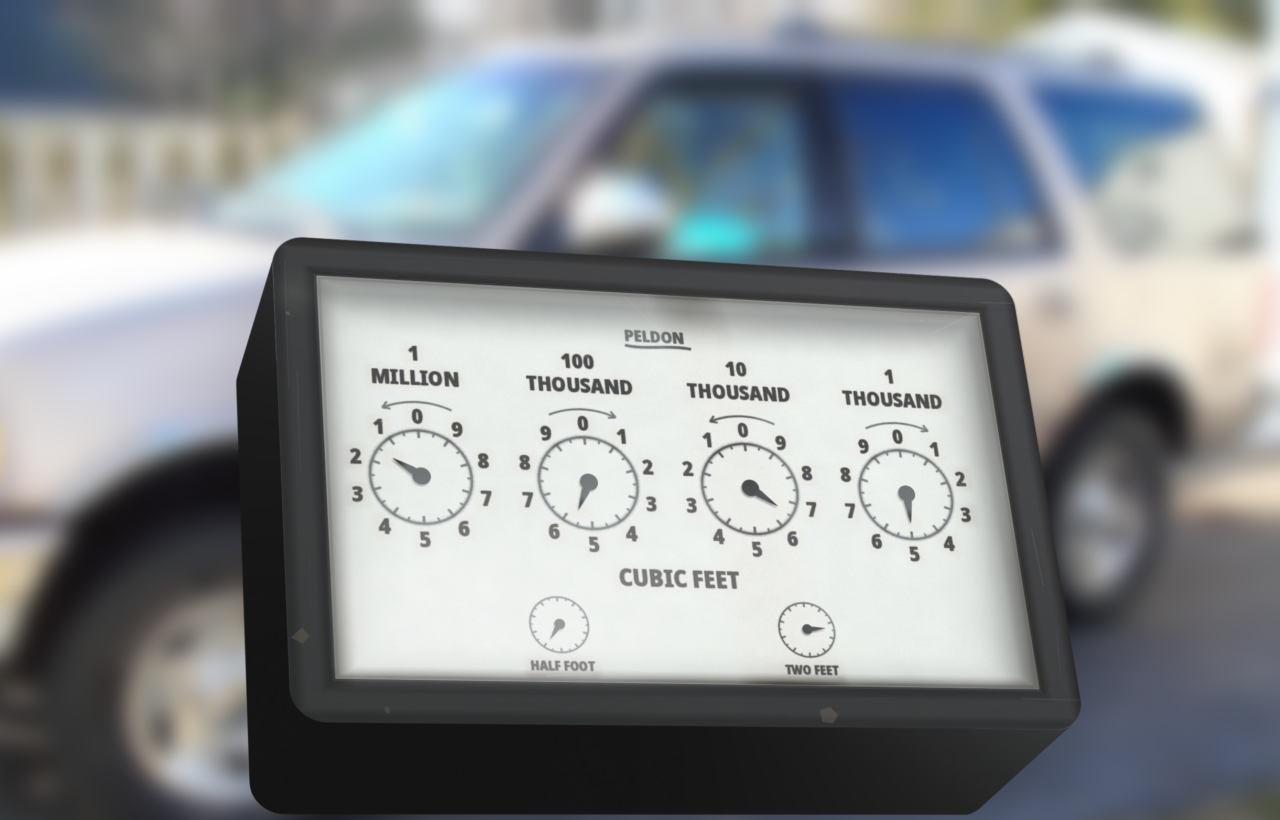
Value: 156500 ft³
